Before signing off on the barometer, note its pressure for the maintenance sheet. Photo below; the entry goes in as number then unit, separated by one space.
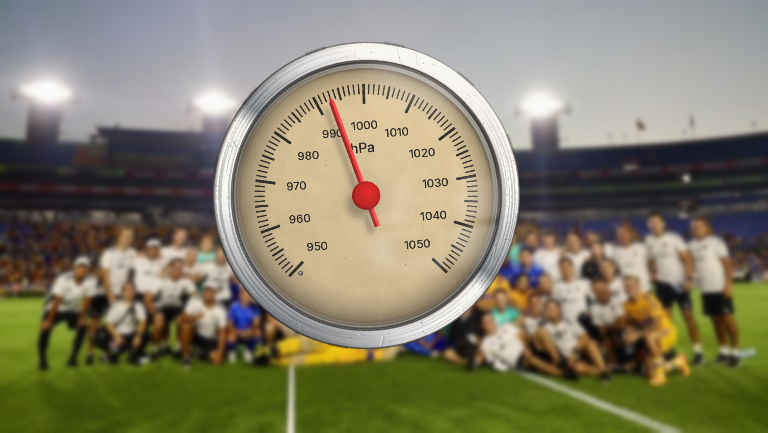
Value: 993 hPa
